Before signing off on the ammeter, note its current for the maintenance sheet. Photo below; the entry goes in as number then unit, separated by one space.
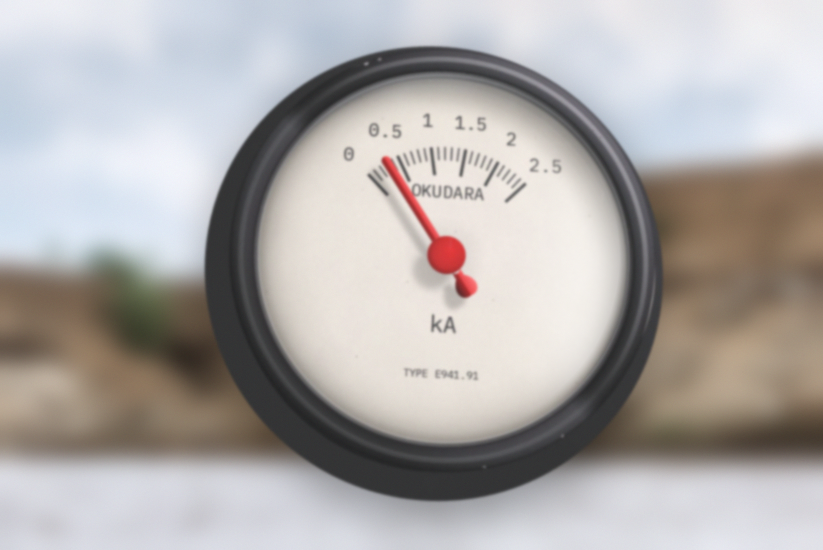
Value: 0.3 kA
